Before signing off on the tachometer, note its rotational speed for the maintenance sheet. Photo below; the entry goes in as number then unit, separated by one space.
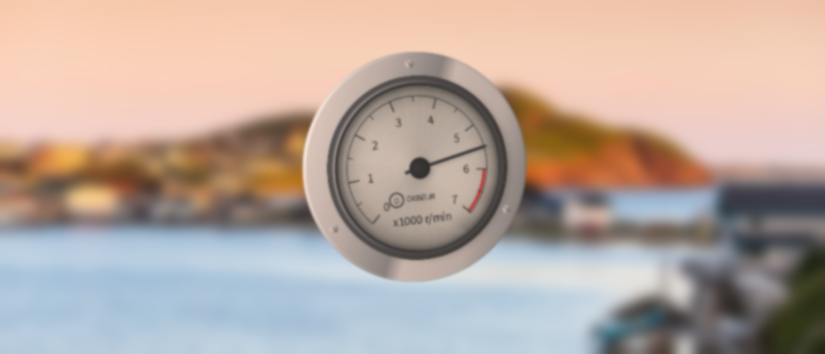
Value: 5500 rpm
